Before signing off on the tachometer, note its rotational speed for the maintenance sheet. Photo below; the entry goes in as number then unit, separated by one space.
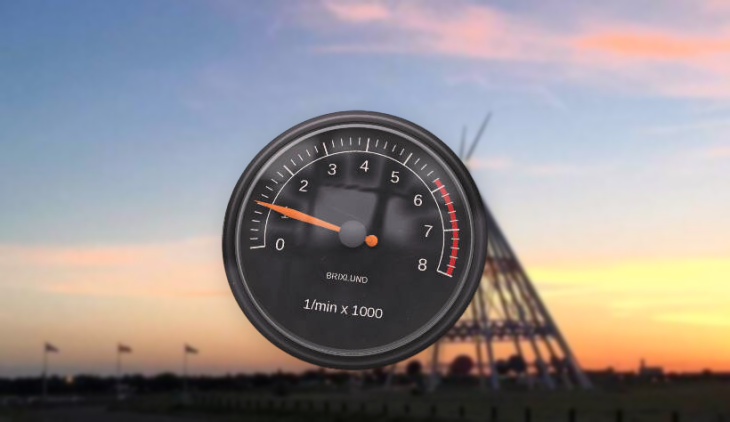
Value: 1000 rpm
